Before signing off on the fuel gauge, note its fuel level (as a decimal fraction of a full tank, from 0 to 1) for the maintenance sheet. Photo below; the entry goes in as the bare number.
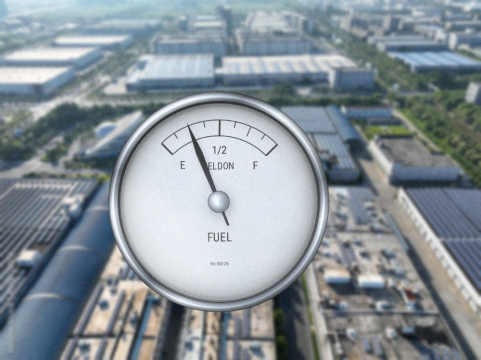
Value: 0.25
